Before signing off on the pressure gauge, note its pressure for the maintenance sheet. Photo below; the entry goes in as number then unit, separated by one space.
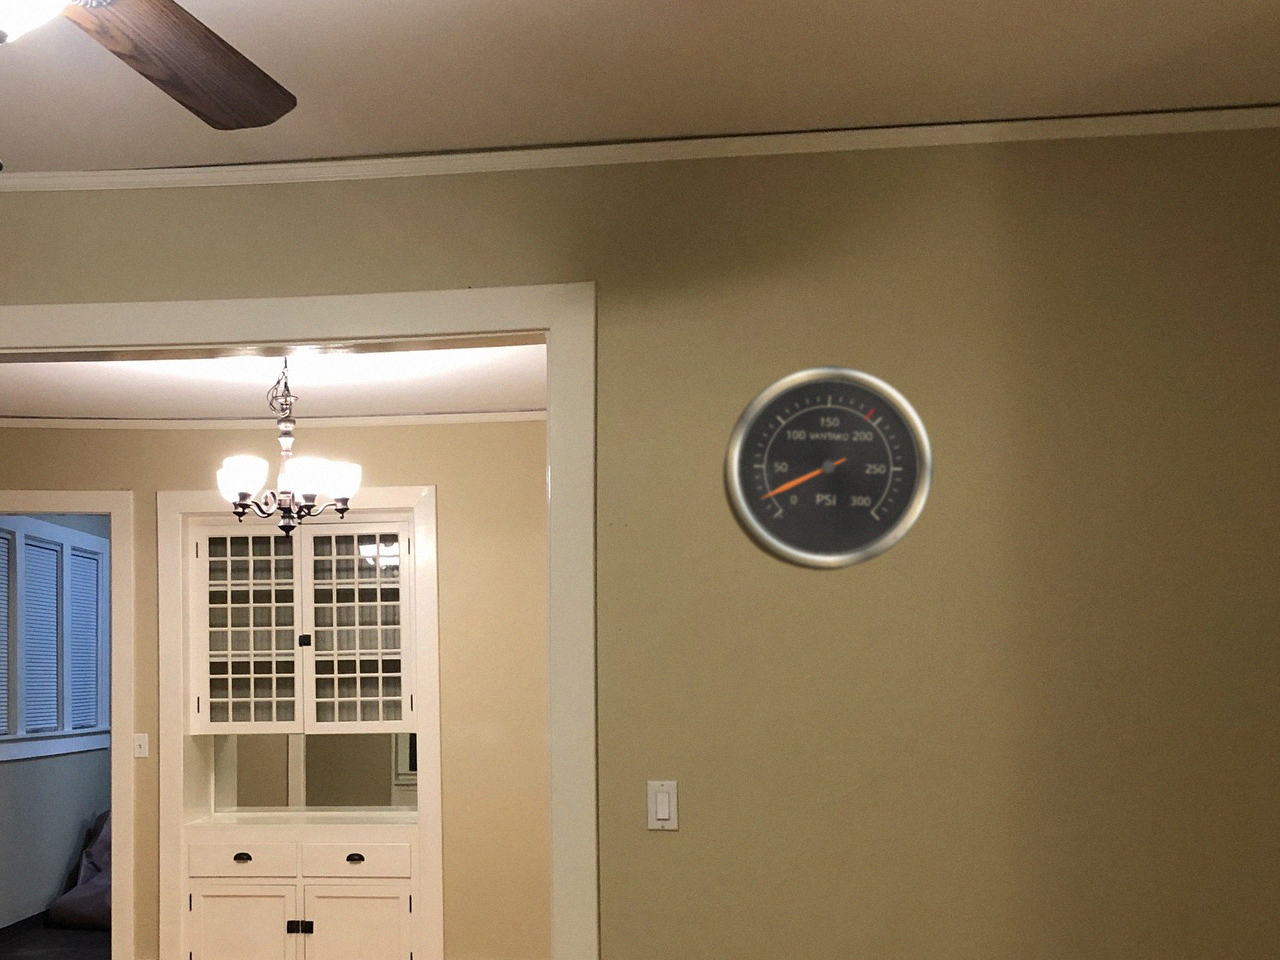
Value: 20 psi
